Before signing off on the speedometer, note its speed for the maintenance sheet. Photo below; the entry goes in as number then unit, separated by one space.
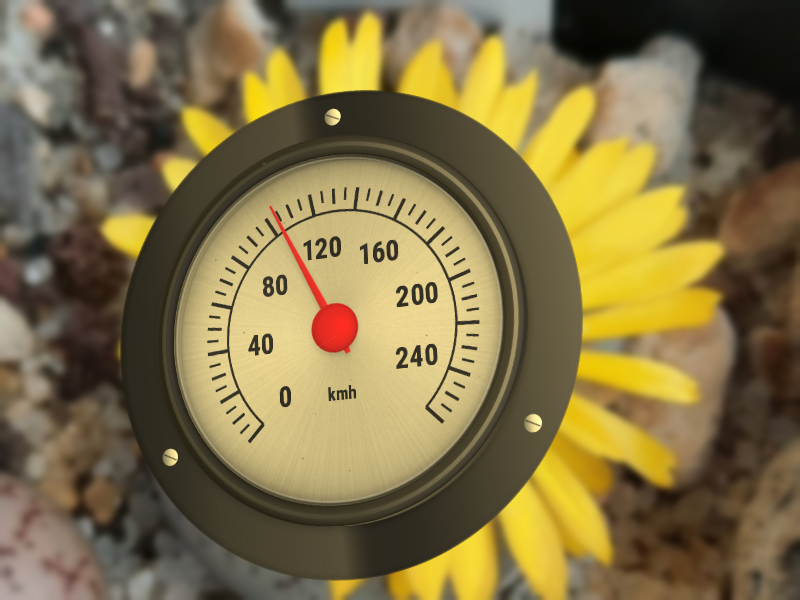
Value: 105 km/h
